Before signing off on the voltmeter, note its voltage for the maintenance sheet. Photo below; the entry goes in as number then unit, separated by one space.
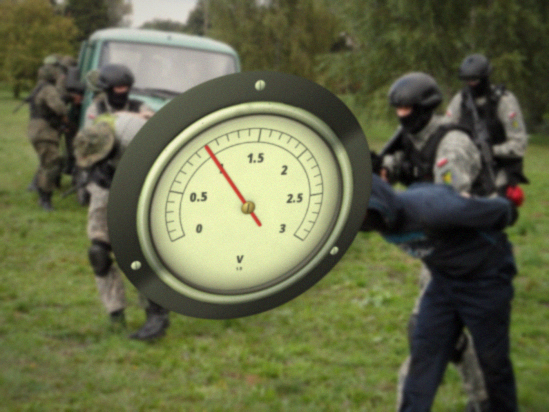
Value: 1 V
